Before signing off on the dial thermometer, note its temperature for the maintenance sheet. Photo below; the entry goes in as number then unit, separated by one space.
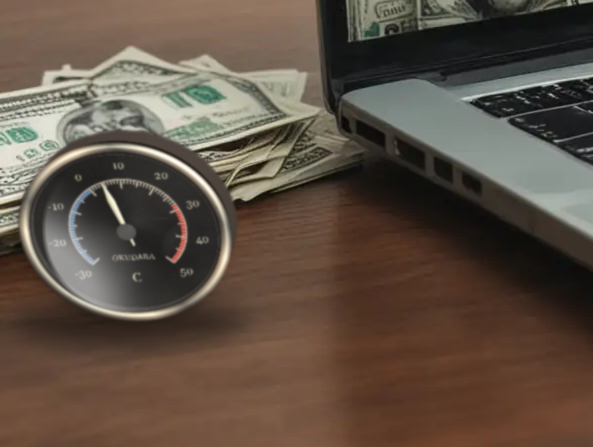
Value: 5 °C
